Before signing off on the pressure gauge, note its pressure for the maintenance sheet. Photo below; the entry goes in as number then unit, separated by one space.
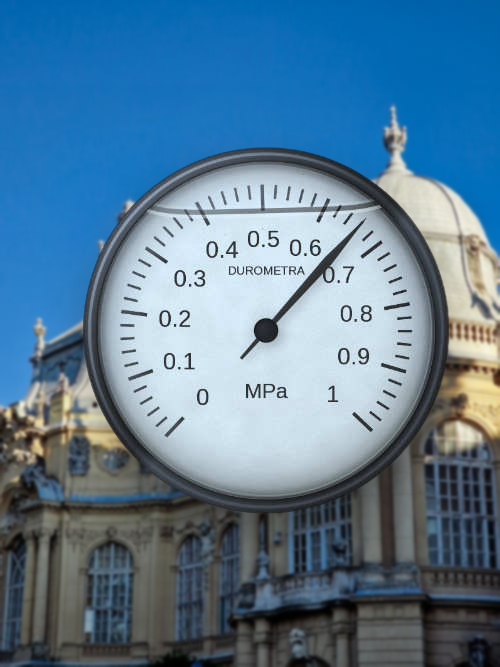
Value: 0.66 MPa
